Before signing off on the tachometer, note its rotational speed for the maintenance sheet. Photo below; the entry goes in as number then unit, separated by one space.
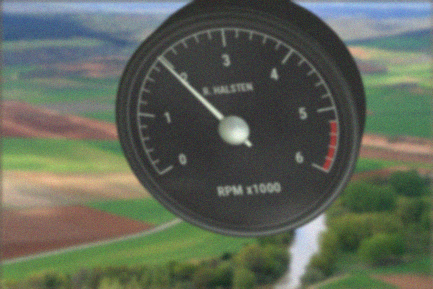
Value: 2000 rpm
